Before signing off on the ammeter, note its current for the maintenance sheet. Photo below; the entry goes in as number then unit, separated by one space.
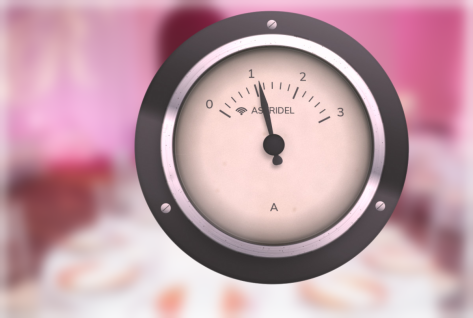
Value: 1.1 A
